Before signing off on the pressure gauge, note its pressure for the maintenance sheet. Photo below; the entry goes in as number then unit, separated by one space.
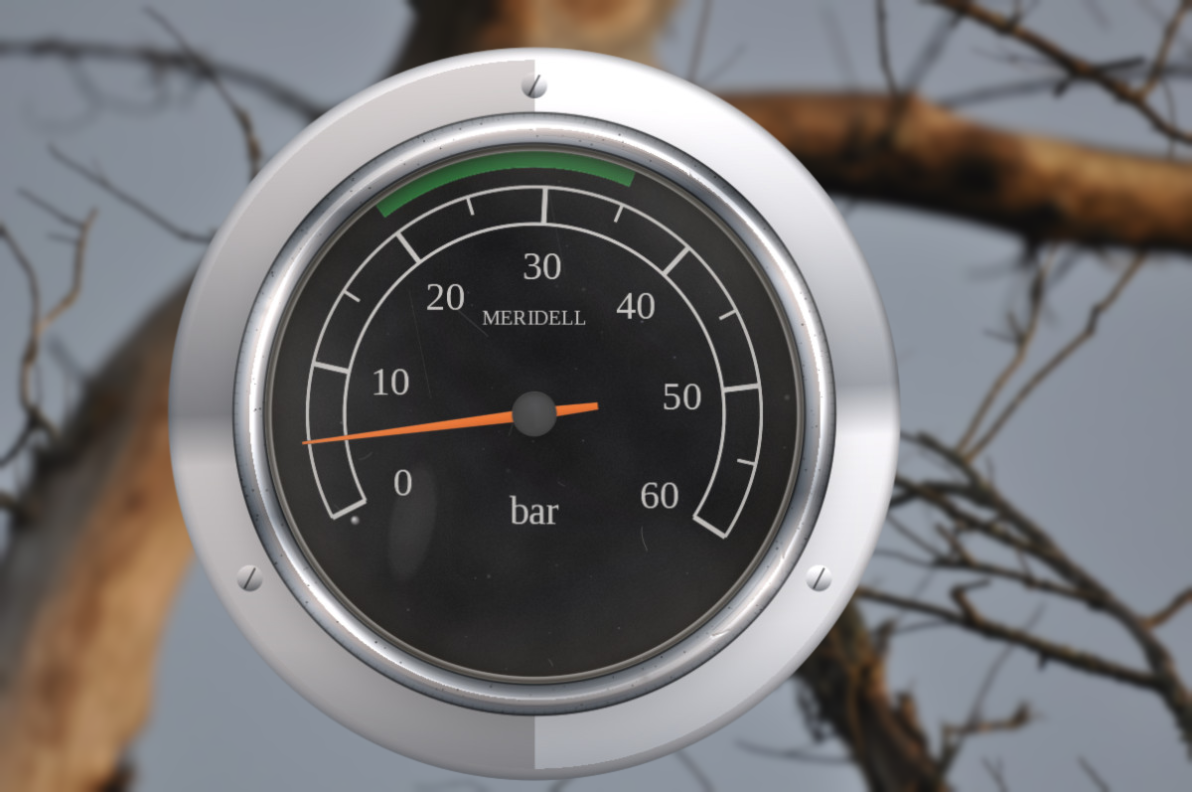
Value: 5 bar
